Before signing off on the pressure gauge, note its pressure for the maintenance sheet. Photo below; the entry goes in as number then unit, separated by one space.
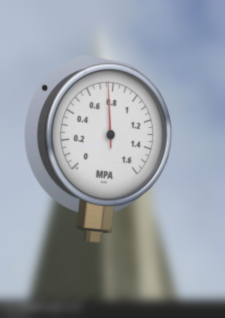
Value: 0.75 MPa
